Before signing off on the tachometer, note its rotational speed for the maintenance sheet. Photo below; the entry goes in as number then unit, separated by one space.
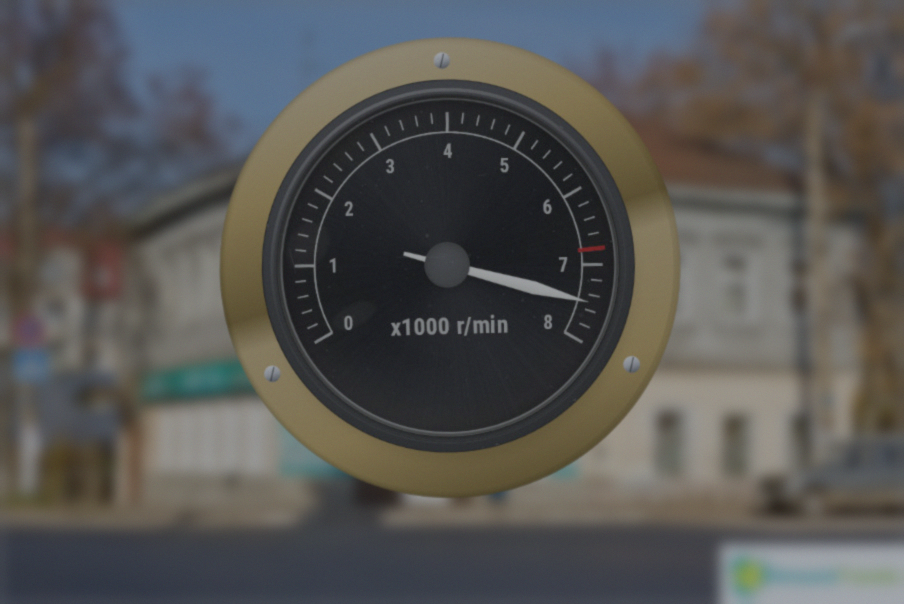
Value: 7500 rpm
